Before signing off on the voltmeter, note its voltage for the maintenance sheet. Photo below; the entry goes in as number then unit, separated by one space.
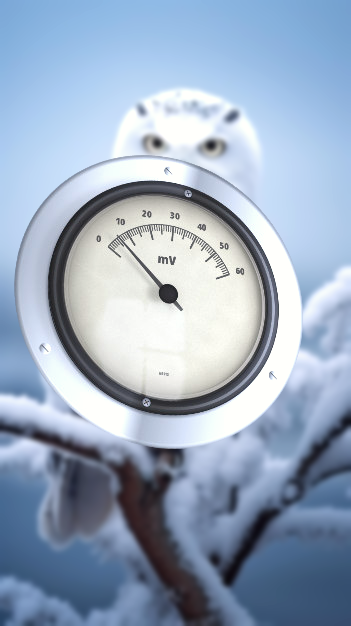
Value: 5 mV
